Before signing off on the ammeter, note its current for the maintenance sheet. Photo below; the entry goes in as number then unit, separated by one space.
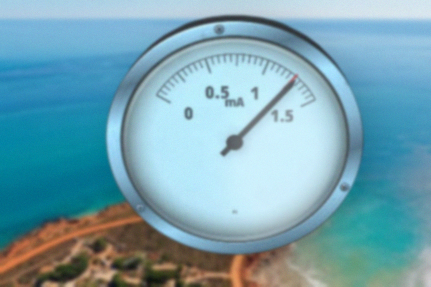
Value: 1.25 mA
